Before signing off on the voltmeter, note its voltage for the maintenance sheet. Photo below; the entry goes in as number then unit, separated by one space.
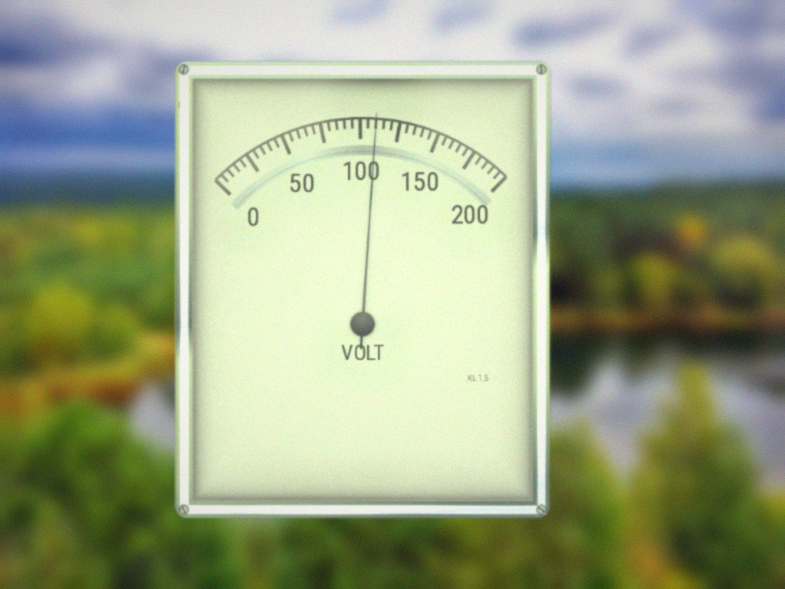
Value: 110 V
